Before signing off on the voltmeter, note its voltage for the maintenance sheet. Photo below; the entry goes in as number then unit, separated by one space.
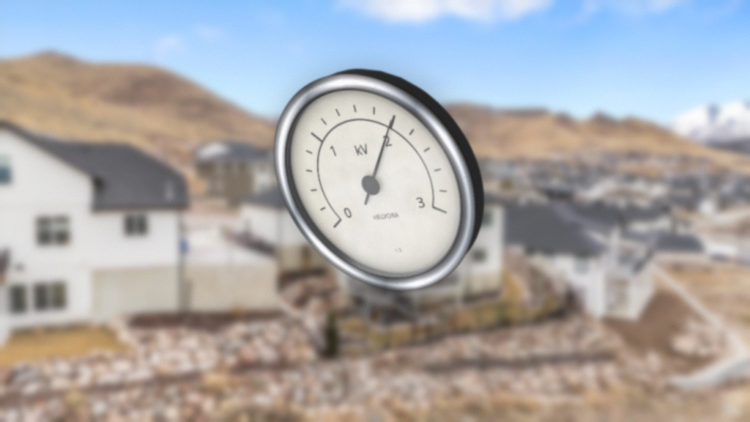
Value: 2 kV
